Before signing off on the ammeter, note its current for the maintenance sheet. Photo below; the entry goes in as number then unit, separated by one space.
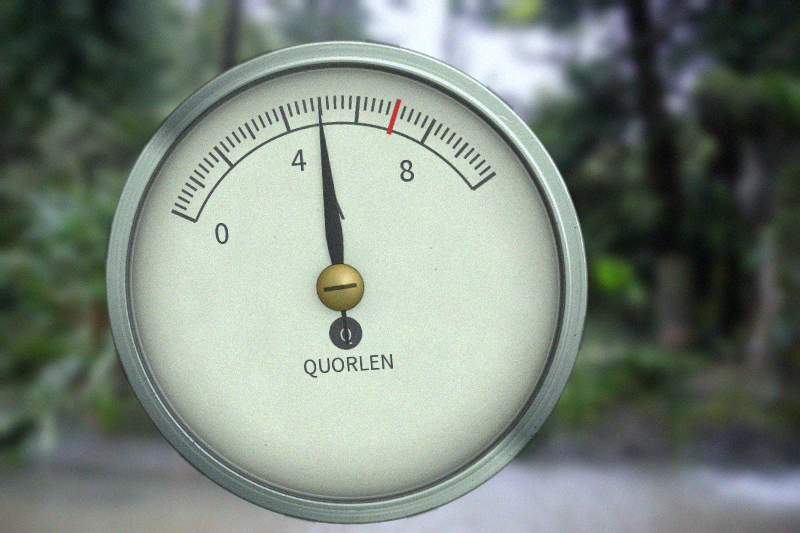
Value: 5 A
